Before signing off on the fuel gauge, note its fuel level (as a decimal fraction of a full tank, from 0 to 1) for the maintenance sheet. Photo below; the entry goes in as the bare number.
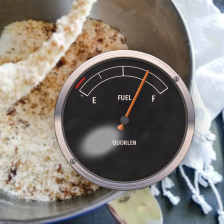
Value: 0.75
